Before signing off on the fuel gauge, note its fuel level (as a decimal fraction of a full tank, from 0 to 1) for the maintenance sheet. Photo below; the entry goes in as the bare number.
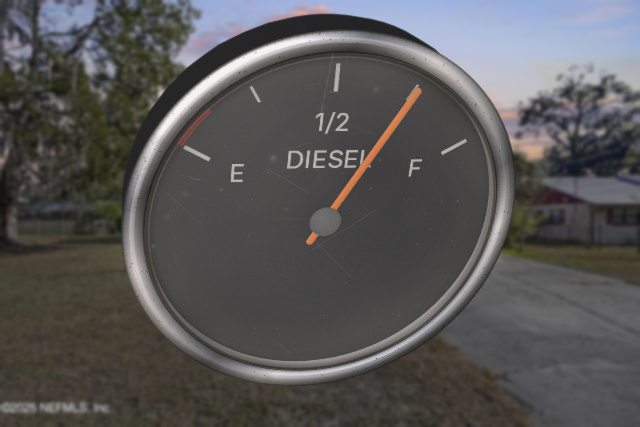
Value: 0.75
